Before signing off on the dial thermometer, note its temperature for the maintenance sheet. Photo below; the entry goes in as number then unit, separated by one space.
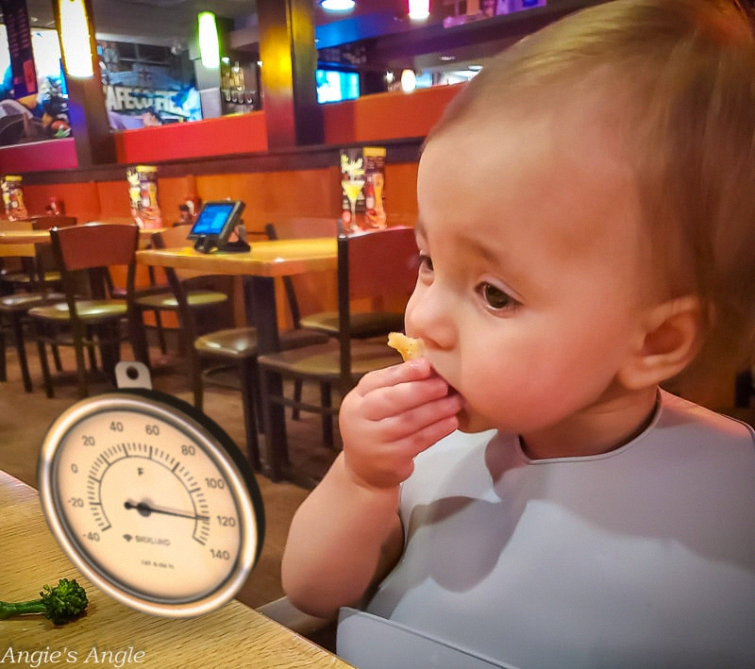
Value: 120 °F
